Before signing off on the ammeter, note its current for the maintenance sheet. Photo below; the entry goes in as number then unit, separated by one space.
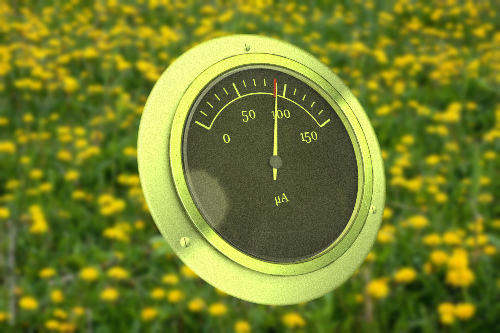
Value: 90 µA
